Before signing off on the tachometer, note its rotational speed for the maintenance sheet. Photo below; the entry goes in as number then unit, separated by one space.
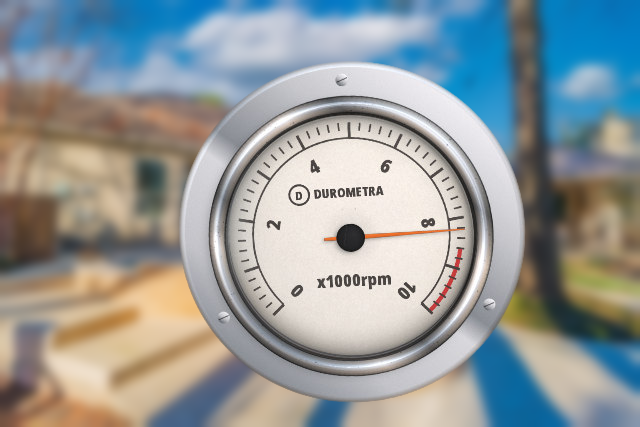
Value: 8200 rpm
